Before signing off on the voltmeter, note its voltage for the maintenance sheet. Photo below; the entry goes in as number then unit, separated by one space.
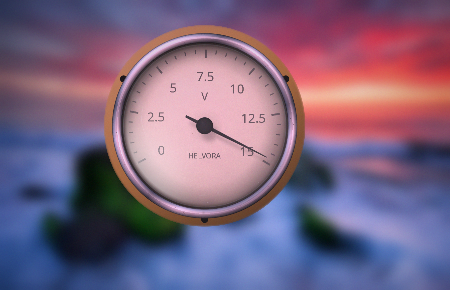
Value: 14.75 V
